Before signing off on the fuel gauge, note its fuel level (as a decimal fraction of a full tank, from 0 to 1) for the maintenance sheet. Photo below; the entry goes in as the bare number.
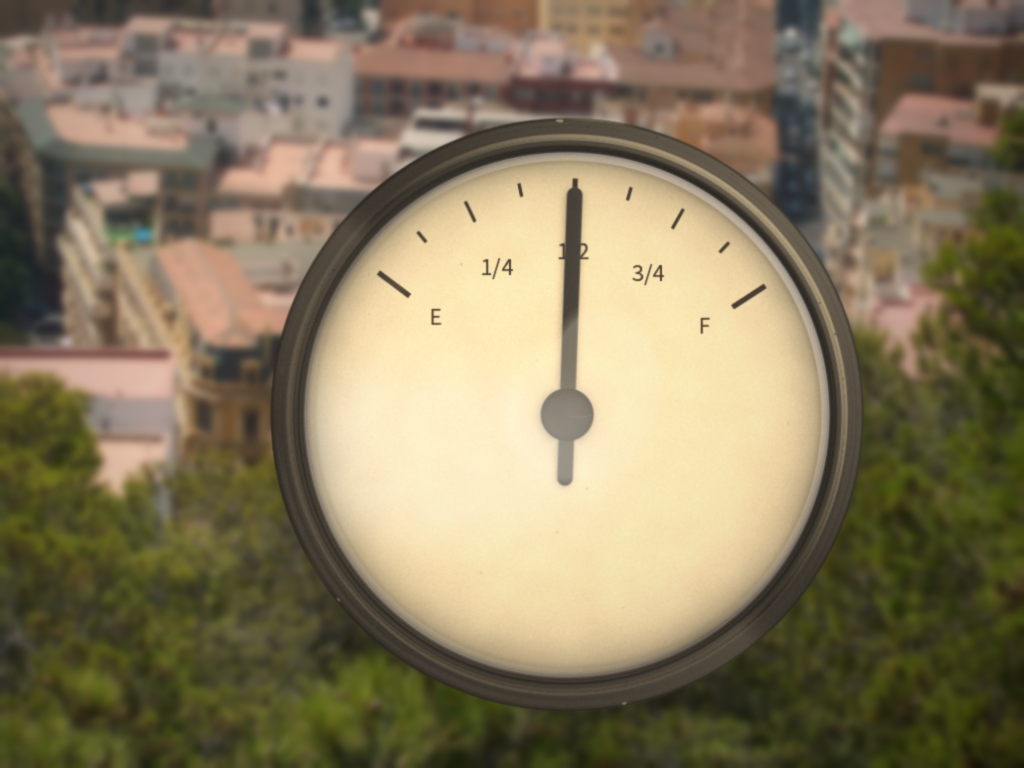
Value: 0.5
